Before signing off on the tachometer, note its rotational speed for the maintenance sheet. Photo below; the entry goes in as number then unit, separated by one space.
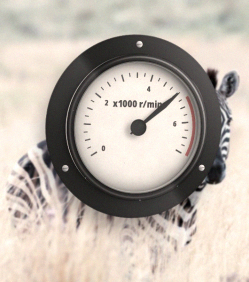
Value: 5000 rpm
